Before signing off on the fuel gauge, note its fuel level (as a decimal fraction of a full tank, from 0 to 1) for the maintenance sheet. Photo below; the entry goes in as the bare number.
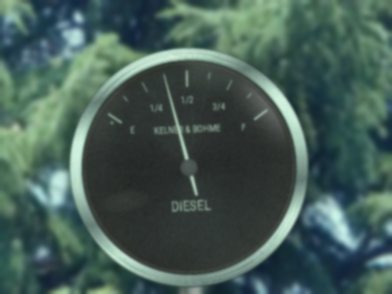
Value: 0.375
